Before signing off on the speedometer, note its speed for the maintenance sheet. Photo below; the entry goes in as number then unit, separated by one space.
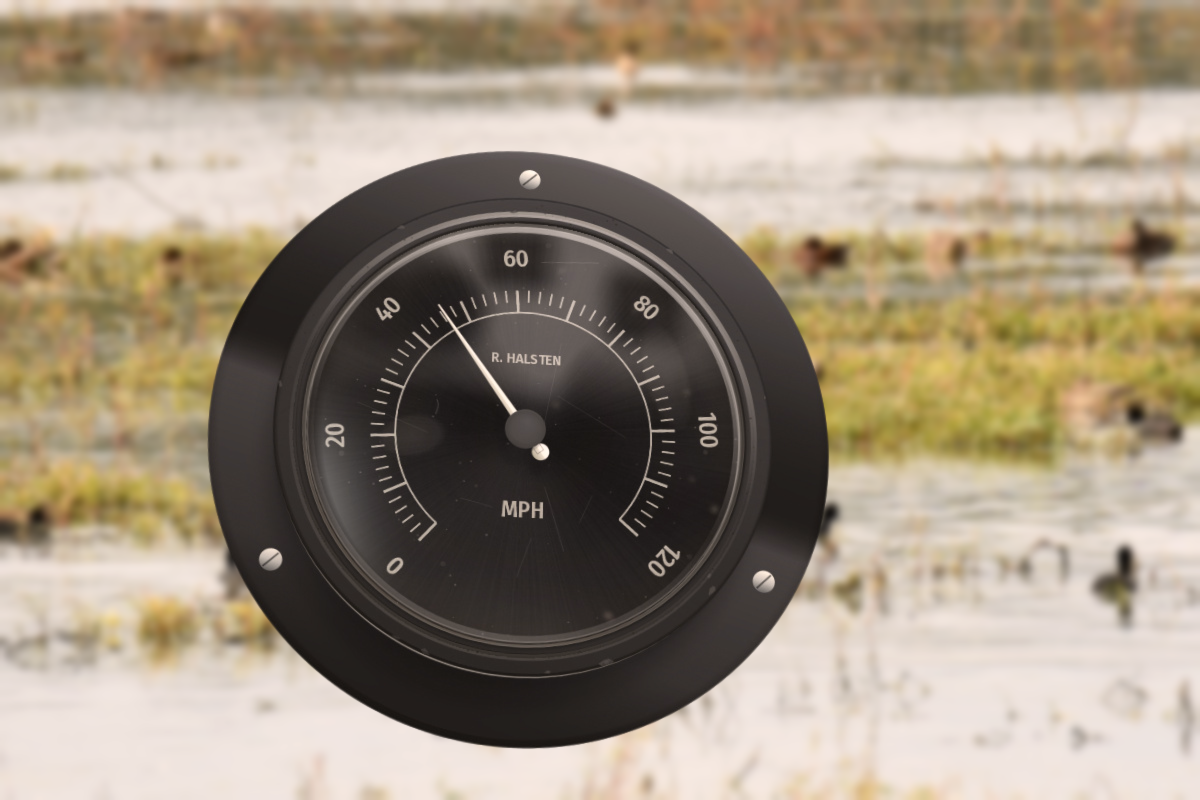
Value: 46 mph
